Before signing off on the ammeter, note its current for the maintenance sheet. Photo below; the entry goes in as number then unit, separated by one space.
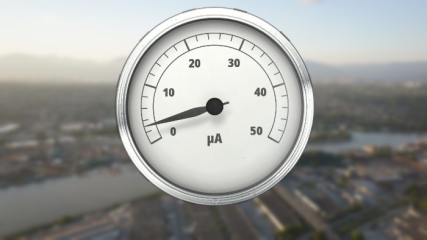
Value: 3 µA
